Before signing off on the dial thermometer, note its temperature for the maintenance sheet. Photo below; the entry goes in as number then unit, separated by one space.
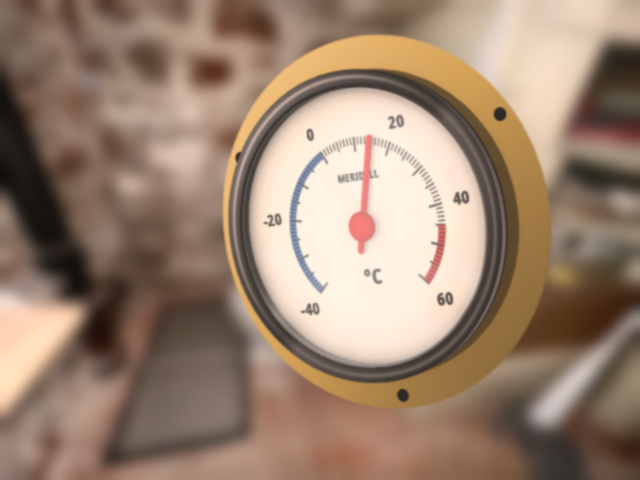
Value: 15 °C
